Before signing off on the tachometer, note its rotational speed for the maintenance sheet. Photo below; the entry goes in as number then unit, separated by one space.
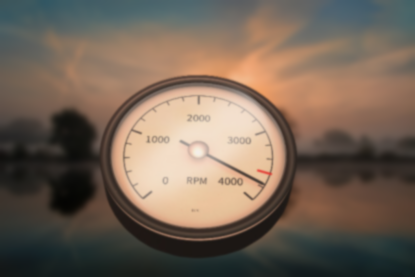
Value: 3800 rpm
